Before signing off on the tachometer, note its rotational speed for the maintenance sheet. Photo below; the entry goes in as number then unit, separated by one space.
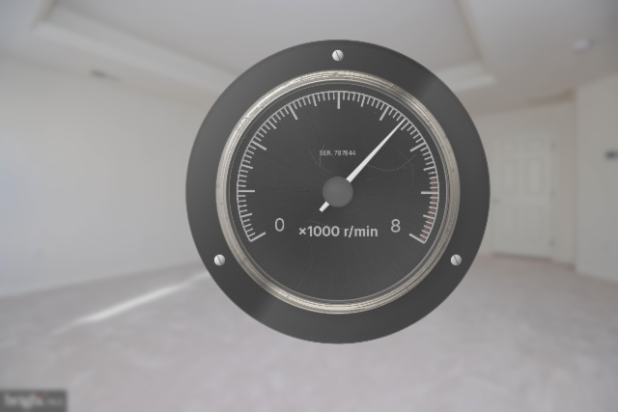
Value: 5400 rpm
